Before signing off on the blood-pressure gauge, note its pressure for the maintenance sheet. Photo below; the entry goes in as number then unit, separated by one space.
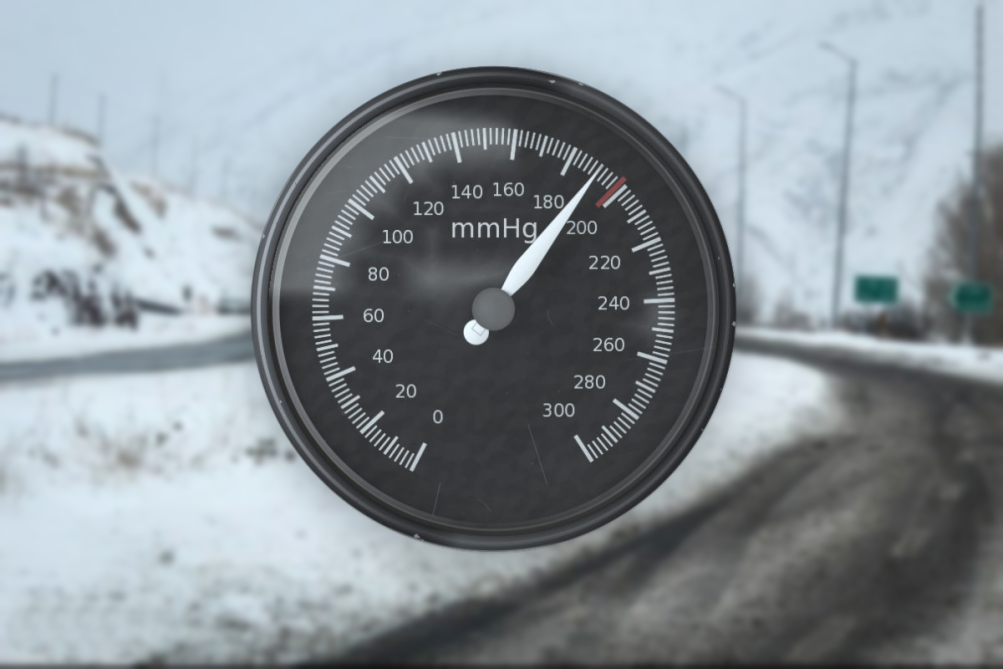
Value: 190 mmHg
